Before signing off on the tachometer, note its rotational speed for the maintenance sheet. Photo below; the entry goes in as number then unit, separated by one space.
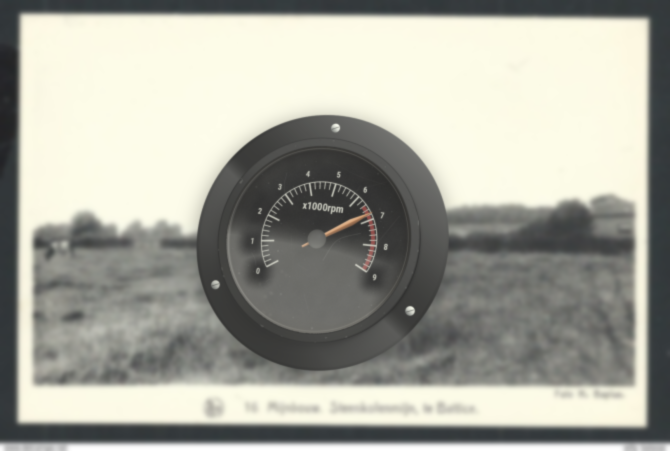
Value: 6800 rpm
